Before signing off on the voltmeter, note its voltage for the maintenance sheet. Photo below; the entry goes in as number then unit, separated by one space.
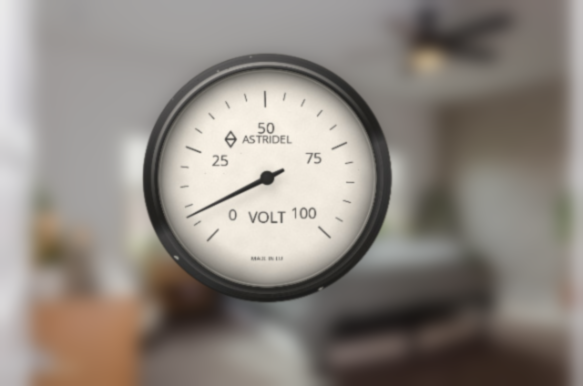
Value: 7.5 V
